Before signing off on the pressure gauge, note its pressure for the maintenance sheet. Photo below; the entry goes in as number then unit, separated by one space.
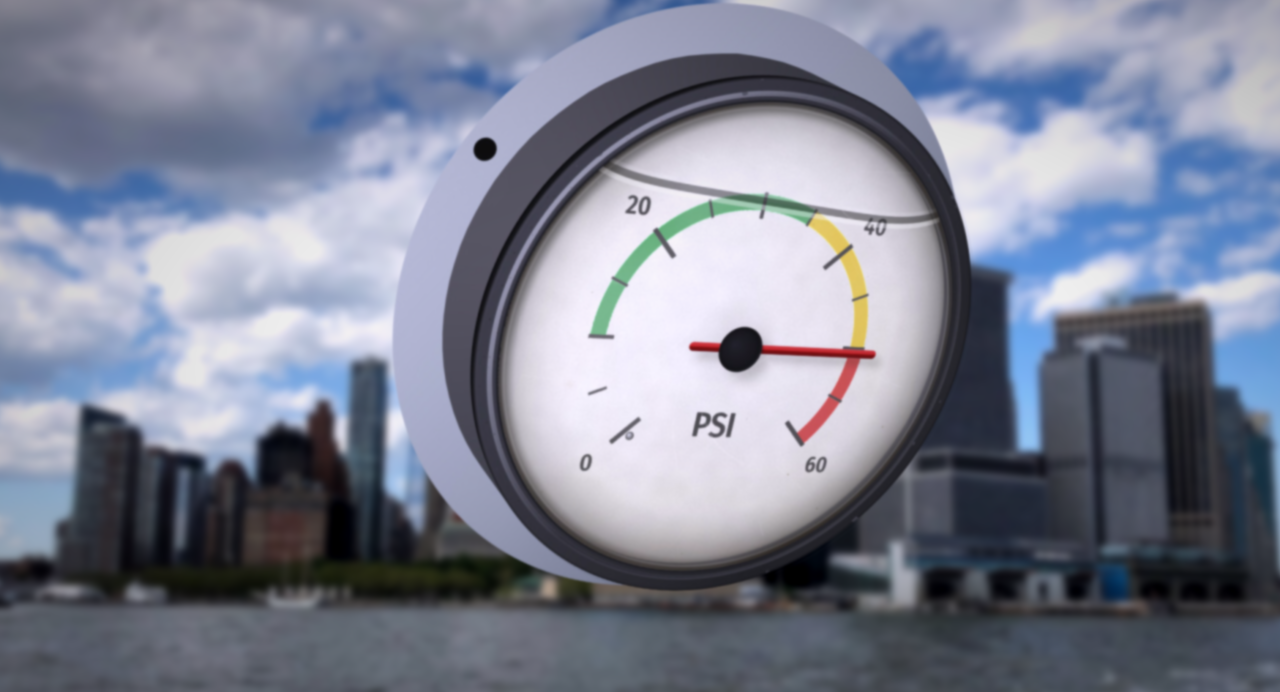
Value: 50 psi
